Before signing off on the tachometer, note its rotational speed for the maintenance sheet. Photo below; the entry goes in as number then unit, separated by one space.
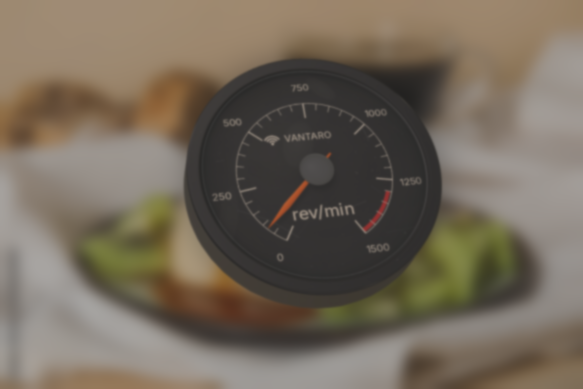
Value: 75 rpm
